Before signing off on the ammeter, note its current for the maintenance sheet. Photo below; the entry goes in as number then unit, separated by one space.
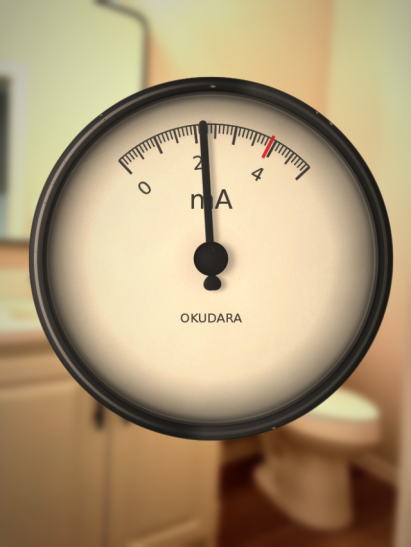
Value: 2.2 mA
